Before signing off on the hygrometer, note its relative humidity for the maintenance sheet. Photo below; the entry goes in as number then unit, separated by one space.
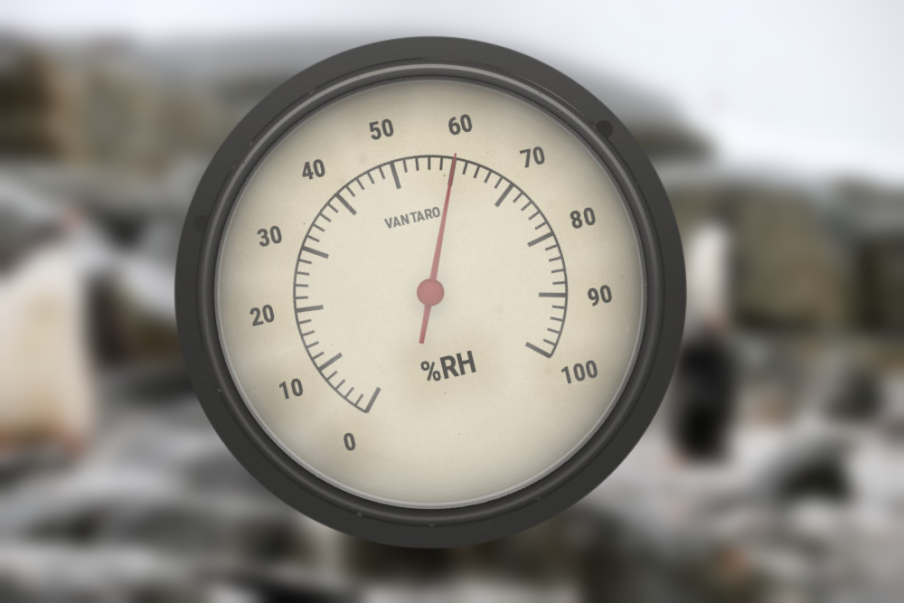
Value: 60 %
